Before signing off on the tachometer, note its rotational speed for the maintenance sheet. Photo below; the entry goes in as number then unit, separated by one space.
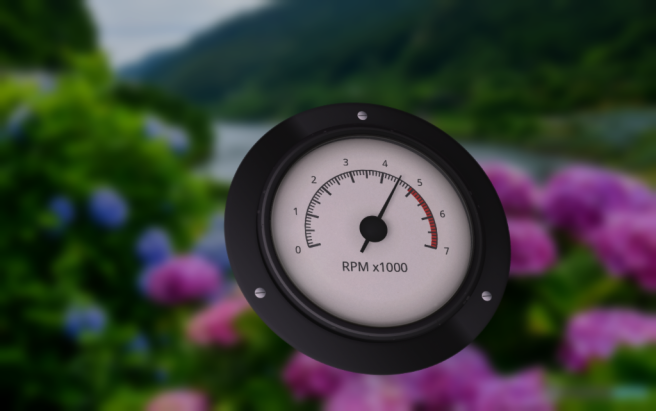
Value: 4500 rpm
